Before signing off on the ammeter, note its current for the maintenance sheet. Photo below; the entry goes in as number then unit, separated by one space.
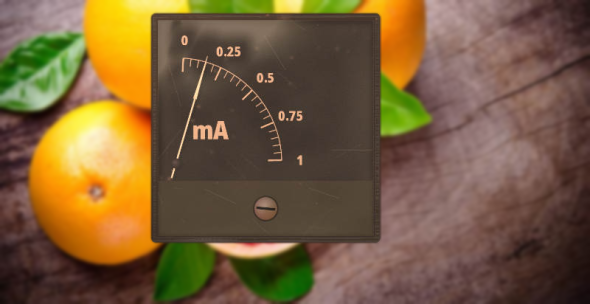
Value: 0.15 mA
